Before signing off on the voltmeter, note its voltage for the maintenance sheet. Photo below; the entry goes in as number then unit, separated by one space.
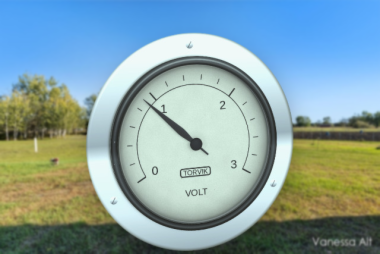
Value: 0.9 V
